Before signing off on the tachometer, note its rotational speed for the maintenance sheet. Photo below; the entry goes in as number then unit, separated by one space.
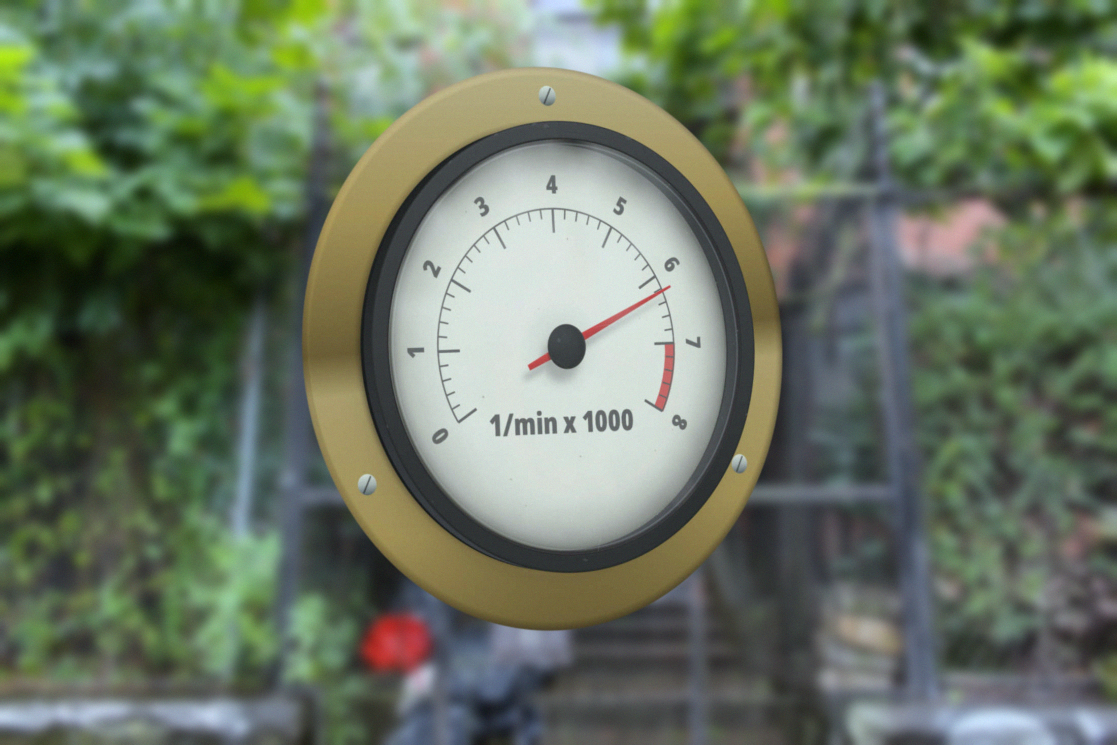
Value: 6200 rpm
